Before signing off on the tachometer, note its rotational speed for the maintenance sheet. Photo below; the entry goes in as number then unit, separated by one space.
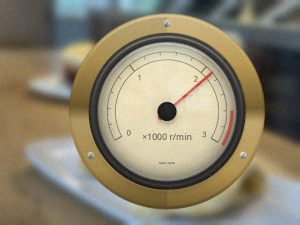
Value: 2100 rpm
